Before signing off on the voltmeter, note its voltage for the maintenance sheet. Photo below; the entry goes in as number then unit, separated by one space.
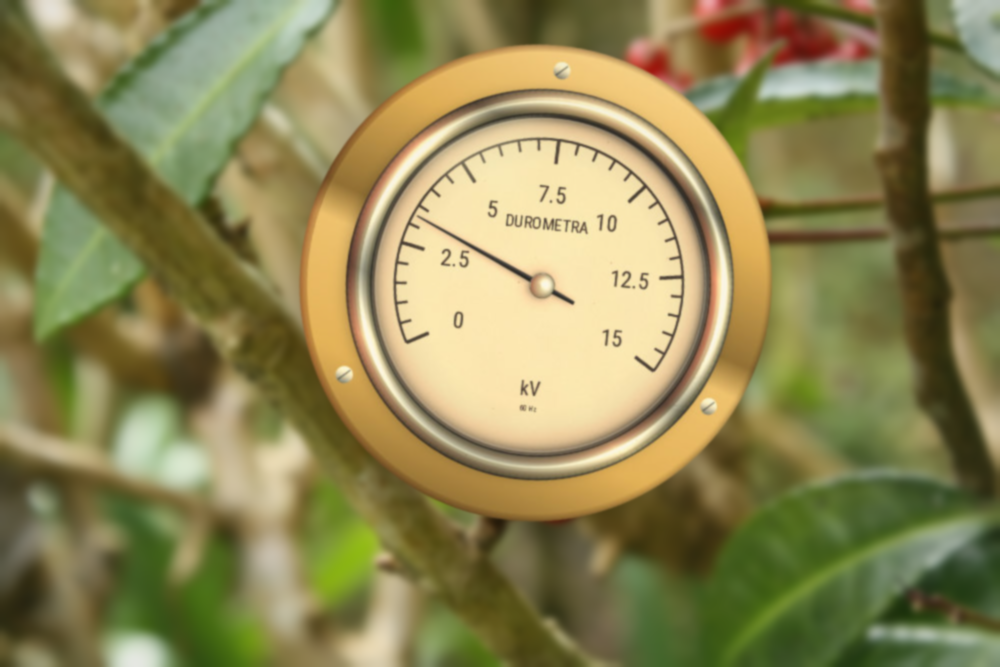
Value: 3.25 kV
